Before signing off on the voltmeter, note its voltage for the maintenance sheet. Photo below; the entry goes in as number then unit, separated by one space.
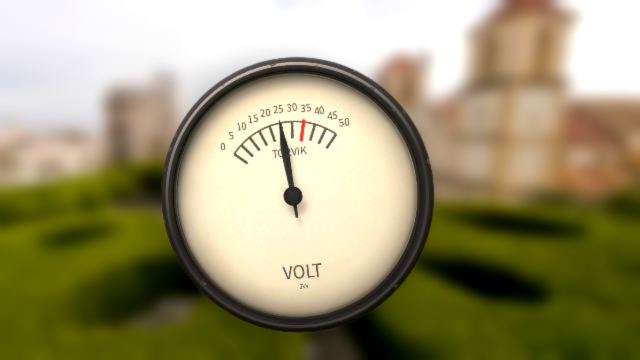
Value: 25 V
